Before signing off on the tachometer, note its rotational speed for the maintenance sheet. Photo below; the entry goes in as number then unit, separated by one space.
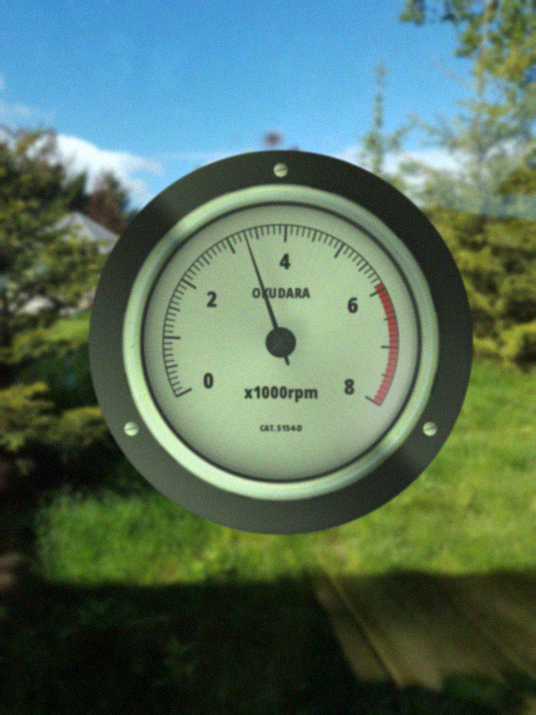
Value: 3300 rpm
